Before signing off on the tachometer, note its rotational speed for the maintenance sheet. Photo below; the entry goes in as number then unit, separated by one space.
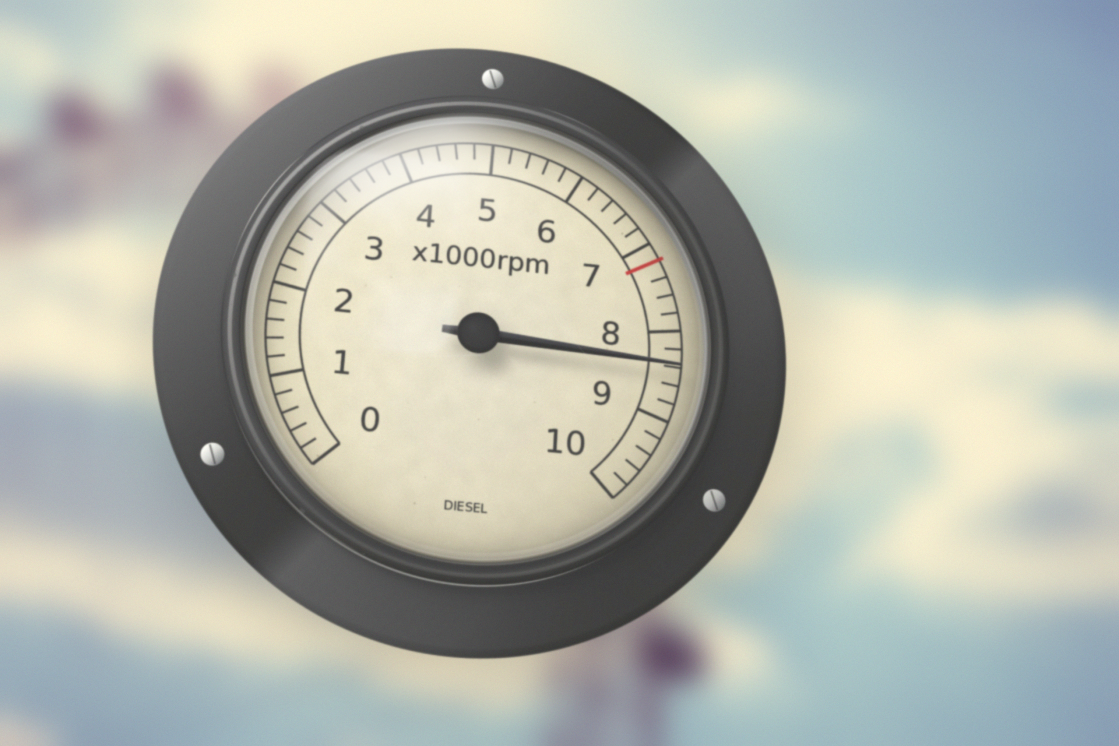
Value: 8400 rpm
